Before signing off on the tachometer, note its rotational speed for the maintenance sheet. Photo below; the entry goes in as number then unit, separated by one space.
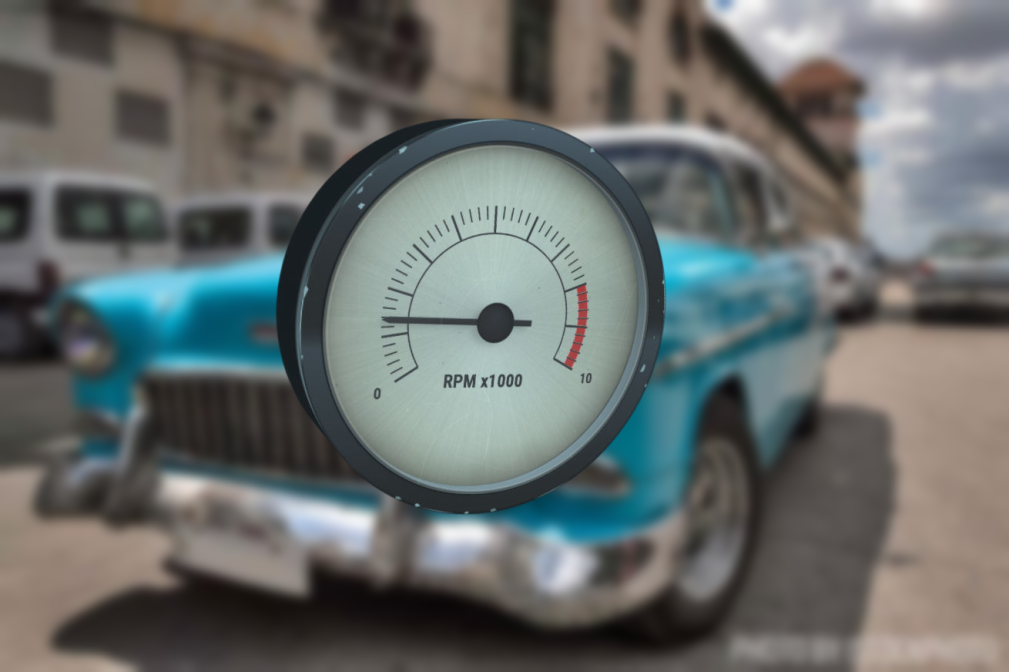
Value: 1400 rpm
